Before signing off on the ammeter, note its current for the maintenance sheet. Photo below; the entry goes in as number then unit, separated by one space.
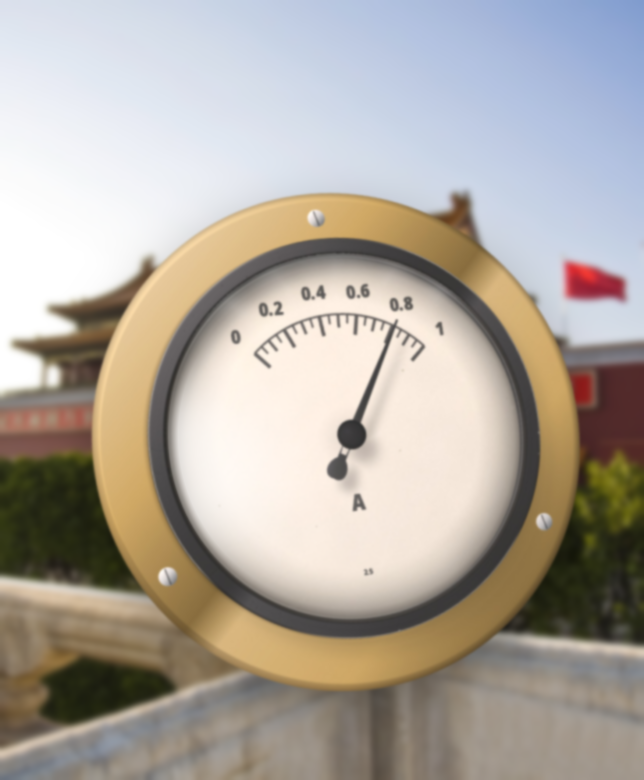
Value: 0.8 A
